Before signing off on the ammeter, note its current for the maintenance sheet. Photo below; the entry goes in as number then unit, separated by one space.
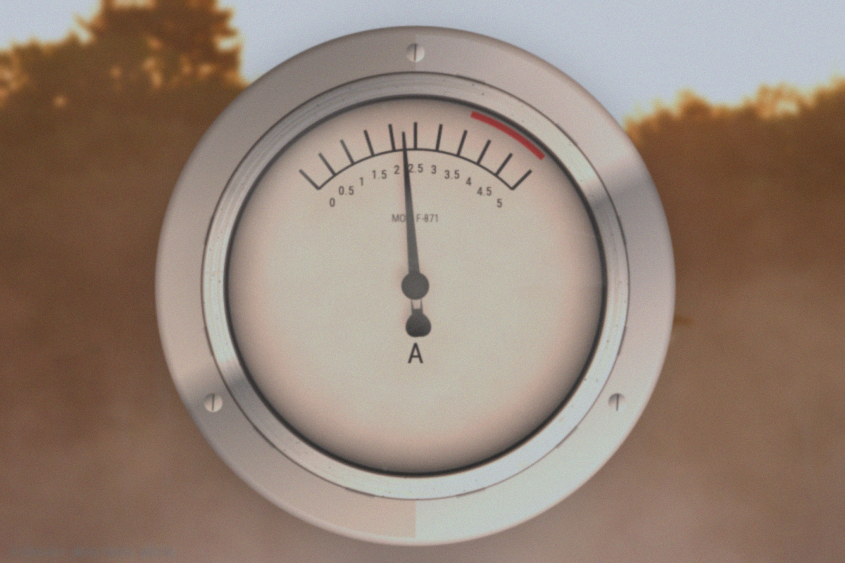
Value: 2.25 A
